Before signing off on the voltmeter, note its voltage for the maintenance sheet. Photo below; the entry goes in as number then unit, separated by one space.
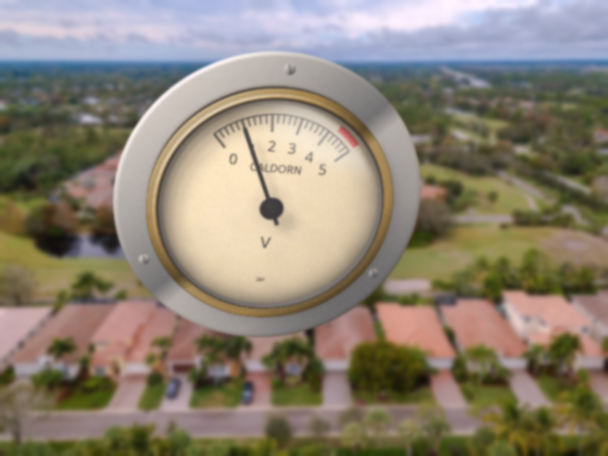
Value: 1 V
